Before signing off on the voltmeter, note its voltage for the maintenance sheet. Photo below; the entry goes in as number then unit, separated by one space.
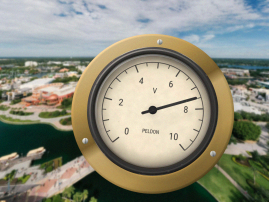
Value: 7.5 V
